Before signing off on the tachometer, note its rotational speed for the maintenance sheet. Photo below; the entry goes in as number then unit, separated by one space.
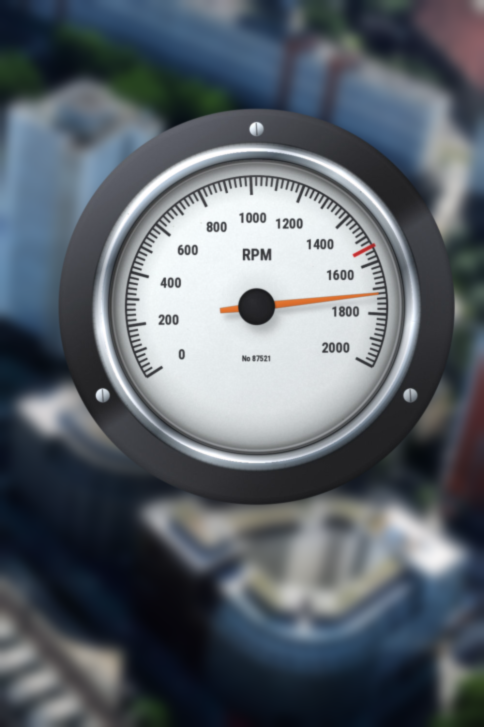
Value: 1720 rpm
